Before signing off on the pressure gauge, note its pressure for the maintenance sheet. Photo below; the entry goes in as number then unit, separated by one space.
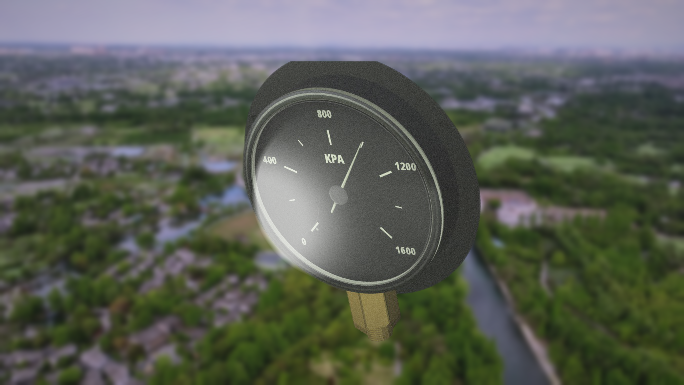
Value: 1000 kPa
